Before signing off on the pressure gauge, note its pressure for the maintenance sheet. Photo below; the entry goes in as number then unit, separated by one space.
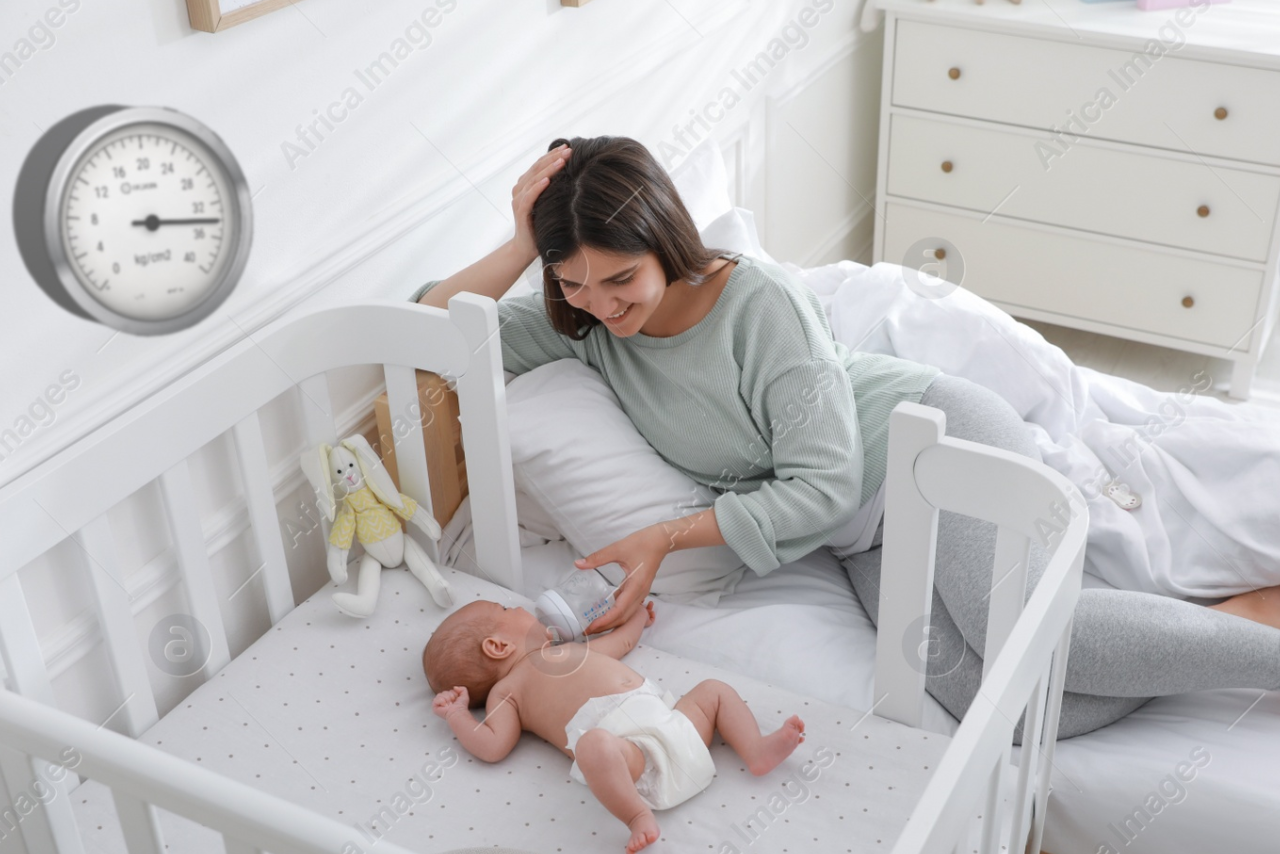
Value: 34 kg/cm²
